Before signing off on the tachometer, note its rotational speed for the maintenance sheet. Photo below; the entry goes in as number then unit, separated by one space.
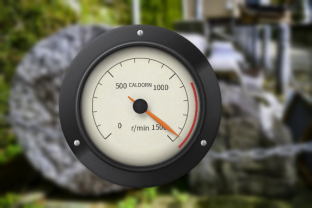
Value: 1450 rpm
